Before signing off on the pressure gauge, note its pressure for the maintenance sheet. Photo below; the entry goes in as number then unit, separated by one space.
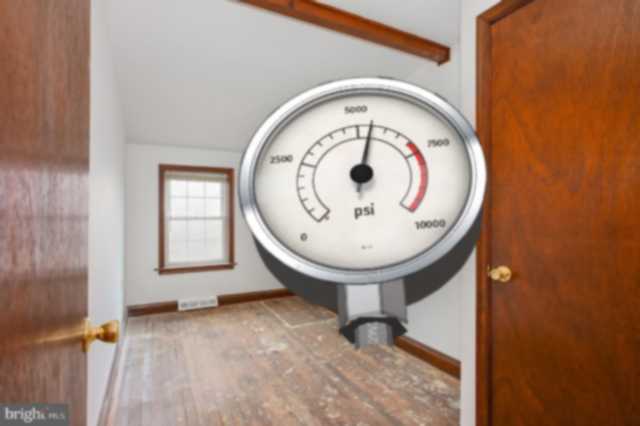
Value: 5500 psi
